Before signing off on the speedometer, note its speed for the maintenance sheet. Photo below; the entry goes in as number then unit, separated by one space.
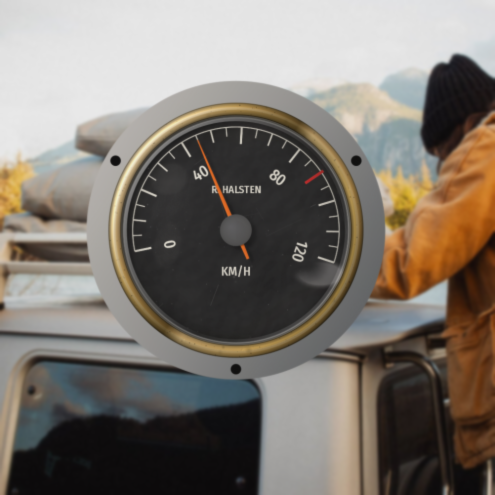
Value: 45 km/h
